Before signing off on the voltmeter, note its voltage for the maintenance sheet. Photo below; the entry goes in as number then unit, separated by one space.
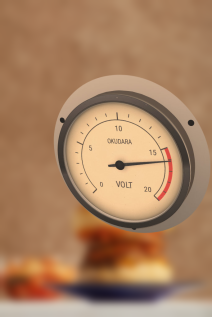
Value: 16 V
